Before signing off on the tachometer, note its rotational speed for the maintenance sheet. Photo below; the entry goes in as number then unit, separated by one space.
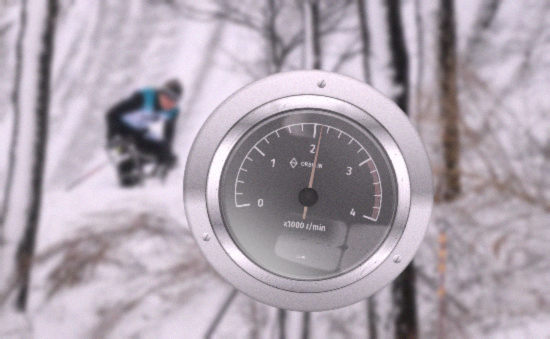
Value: 2100 rpm
